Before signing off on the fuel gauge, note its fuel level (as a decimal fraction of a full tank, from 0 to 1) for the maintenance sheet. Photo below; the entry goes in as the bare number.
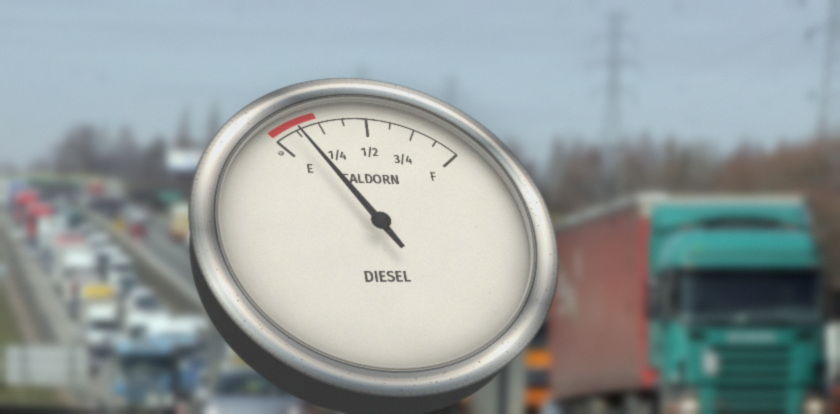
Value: 0.125
